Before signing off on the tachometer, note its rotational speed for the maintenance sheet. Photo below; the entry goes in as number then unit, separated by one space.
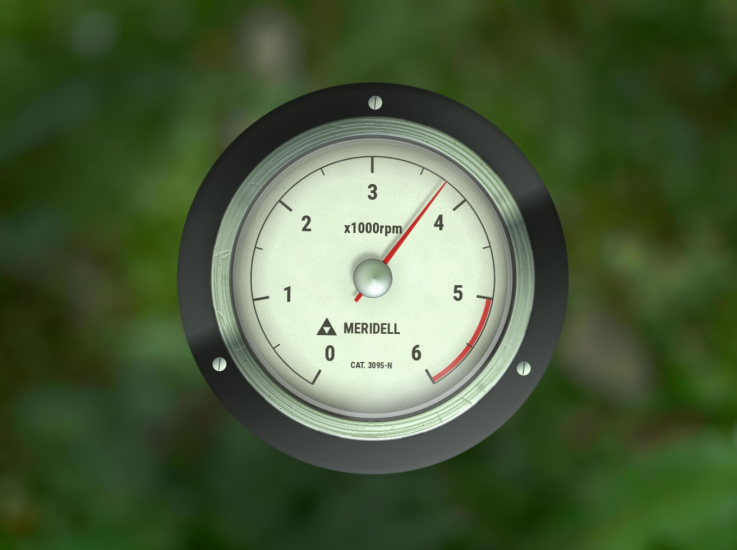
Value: 3750 rpm
